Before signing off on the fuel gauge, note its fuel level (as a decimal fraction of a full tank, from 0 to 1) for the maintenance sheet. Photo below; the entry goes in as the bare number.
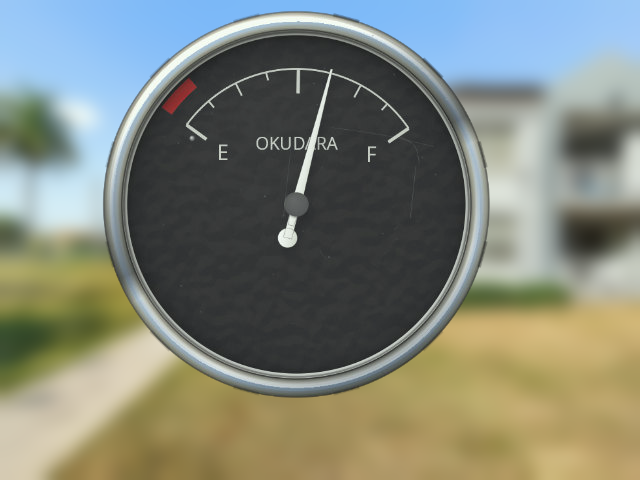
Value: 0.625
